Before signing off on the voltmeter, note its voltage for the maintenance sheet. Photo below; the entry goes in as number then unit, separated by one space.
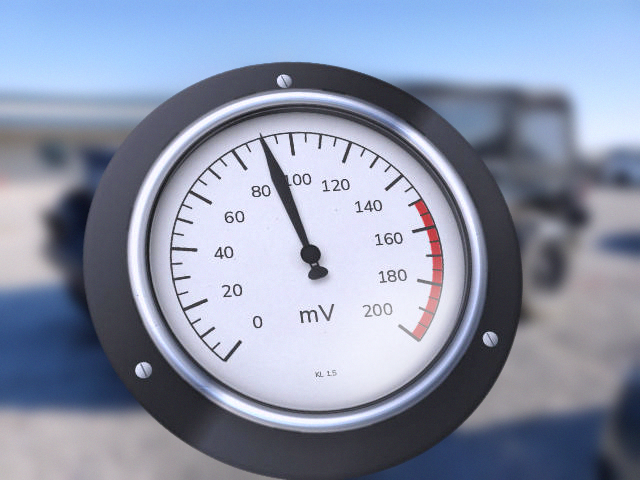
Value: 90 mV
